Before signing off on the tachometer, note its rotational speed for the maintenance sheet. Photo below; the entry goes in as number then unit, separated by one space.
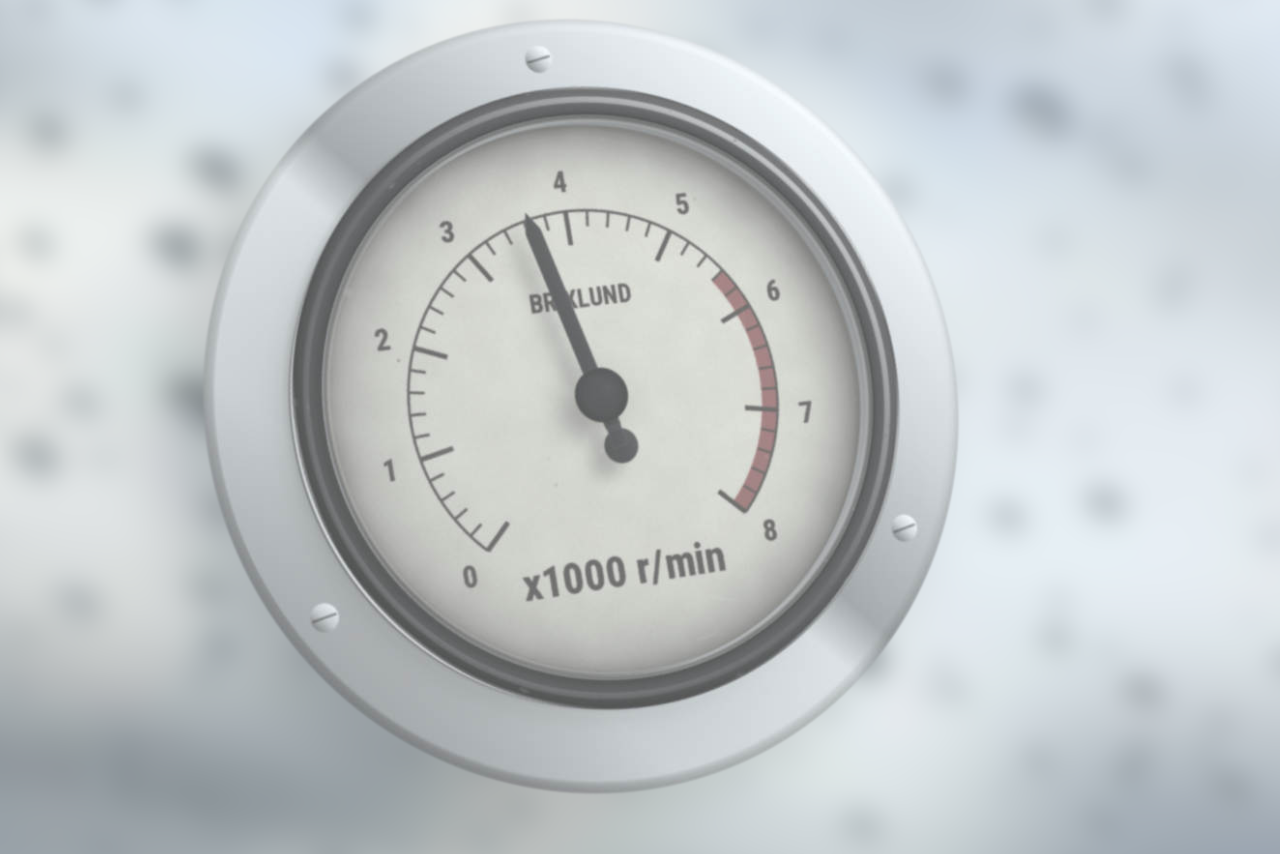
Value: 3600 rpm
